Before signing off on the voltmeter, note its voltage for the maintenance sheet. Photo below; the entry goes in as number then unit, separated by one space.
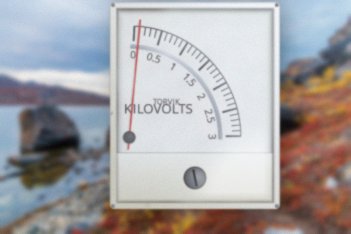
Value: 0.1 kV
